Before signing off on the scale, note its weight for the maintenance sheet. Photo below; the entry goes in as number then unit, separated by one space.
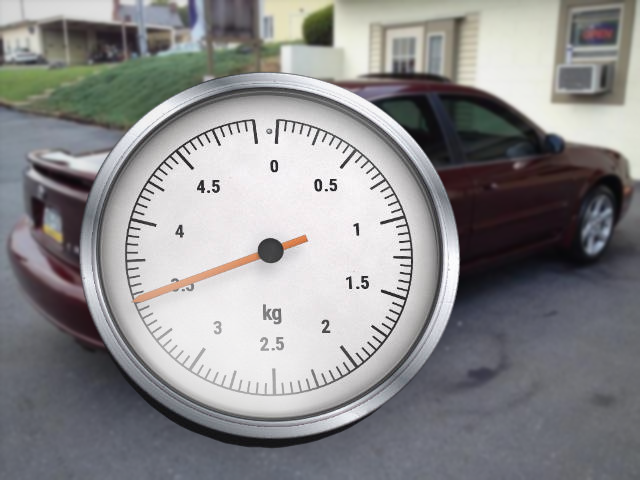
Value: 3.5 kg
